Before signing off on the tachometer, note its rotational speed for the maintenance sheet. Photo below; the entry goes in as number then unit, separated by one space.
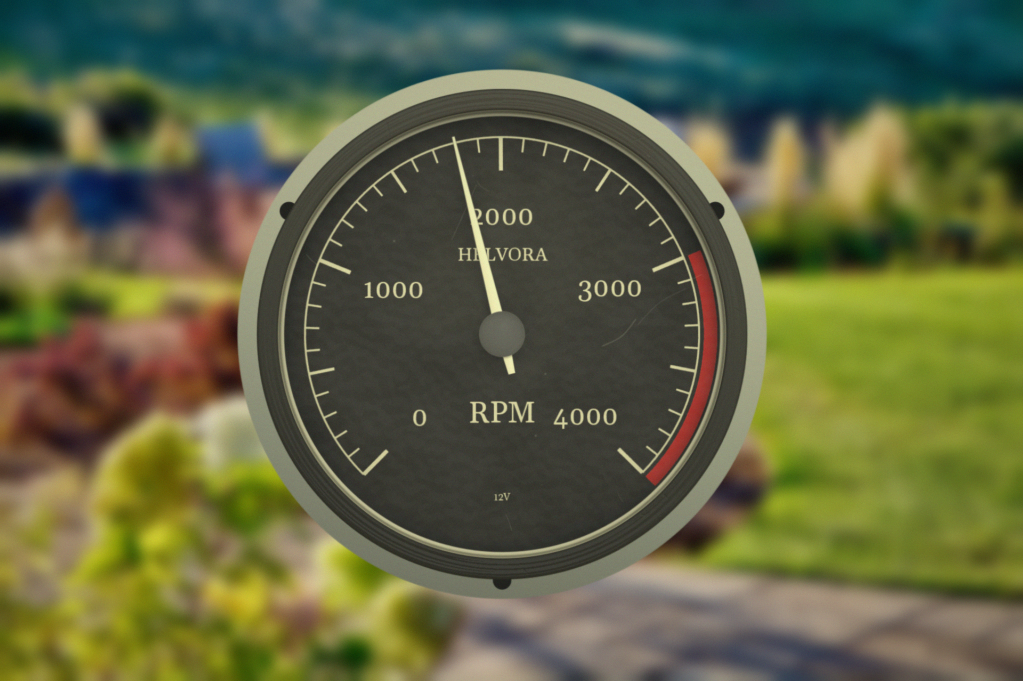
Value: 1800 rpm
